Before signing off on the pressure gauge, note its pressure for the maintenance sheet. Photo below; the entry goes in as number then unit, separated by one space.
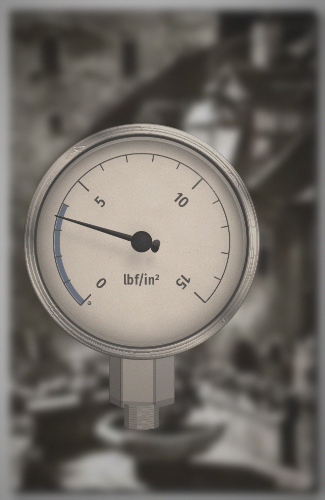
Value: 3.5 psi
